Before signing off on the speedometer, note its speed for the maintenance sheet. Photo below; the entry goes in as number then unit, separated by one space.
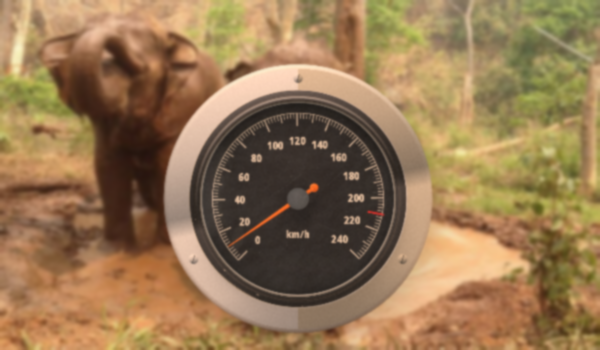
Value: 10 km/h
